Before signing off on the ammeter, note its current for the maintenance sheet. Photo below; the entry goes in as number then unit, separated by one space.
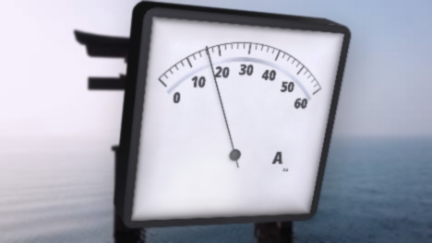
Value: 16 A
